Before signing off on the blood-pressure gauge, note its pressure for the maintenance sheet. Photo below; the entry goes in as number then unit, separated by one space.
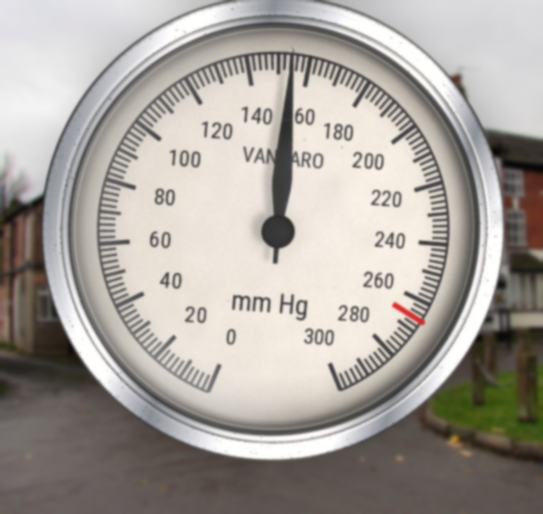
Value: 154 mmHg
